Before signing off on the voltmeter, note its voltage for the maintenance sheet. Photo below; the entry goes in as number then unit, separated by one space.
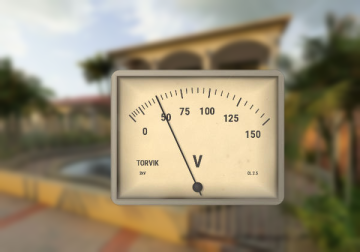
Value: 50 V
